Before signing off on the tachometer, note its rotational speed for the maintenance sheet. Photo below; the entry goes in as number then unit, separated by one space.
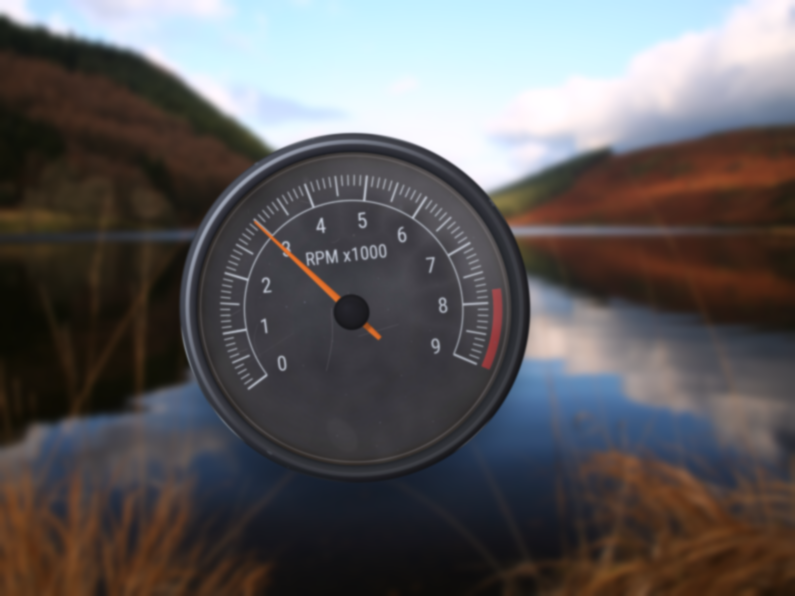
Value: 3000 rpm
